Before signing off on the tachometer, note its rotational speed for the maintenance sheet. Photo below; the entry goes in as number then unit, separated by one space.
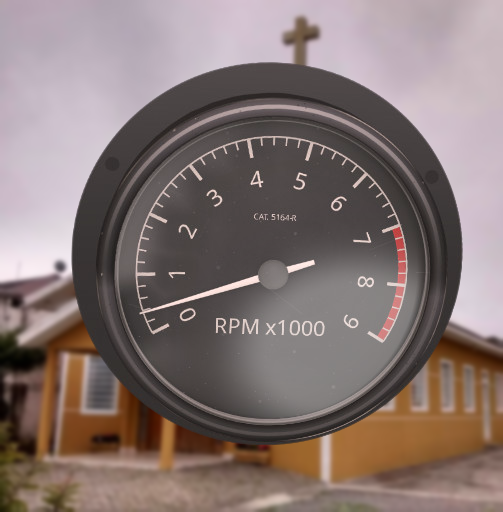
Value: 400 rpm
